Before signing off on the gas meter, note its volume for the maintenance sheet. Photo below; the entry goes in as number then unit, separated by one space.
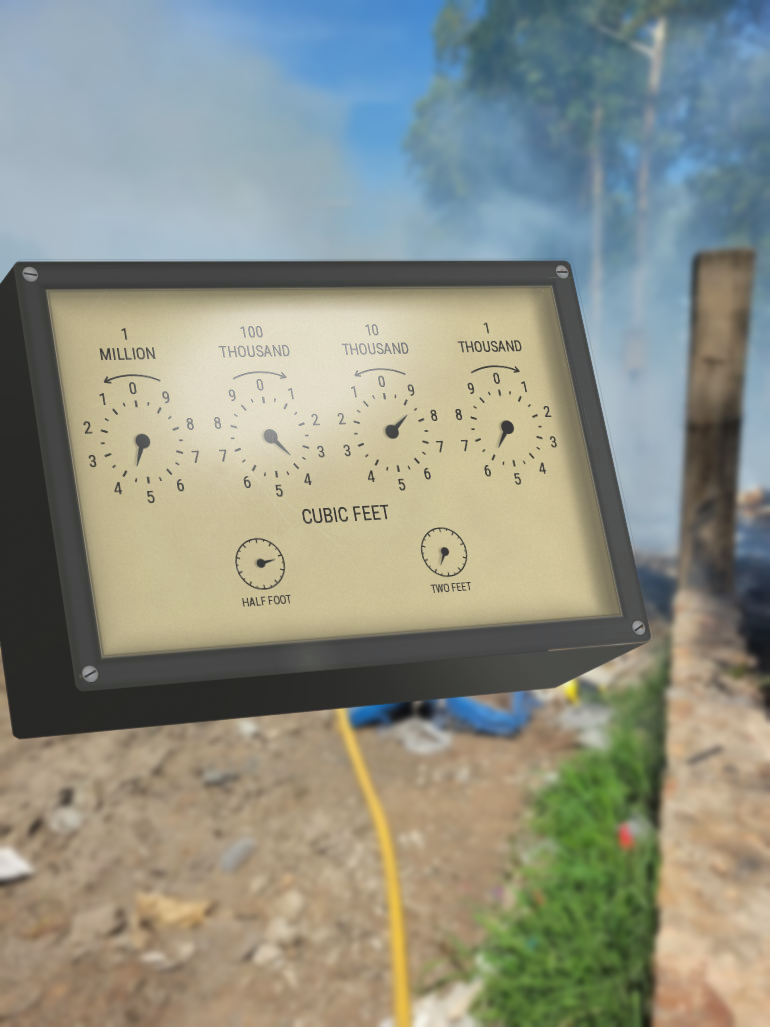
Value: 438600 ft³
